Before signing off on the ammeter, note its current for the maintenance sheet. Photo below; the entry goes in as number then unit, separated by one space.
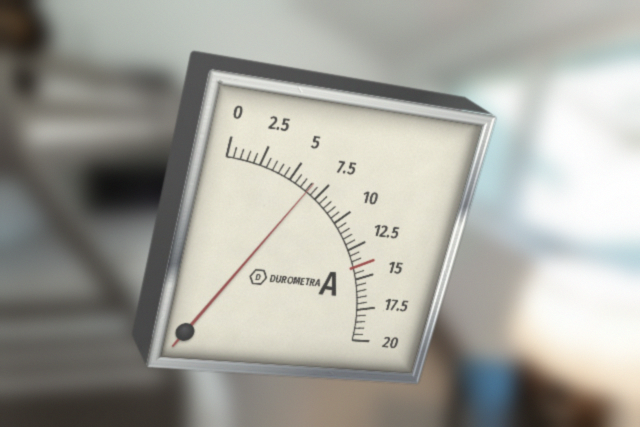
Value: 6.5 A
